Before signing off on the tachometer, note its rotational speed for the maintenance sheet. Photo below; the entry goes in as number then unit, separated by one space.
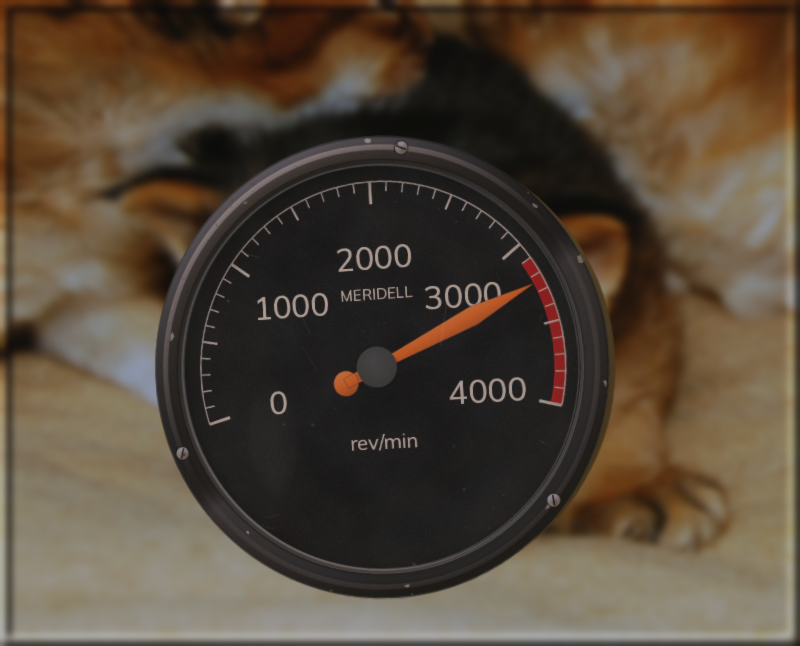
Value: 3250 rpm
